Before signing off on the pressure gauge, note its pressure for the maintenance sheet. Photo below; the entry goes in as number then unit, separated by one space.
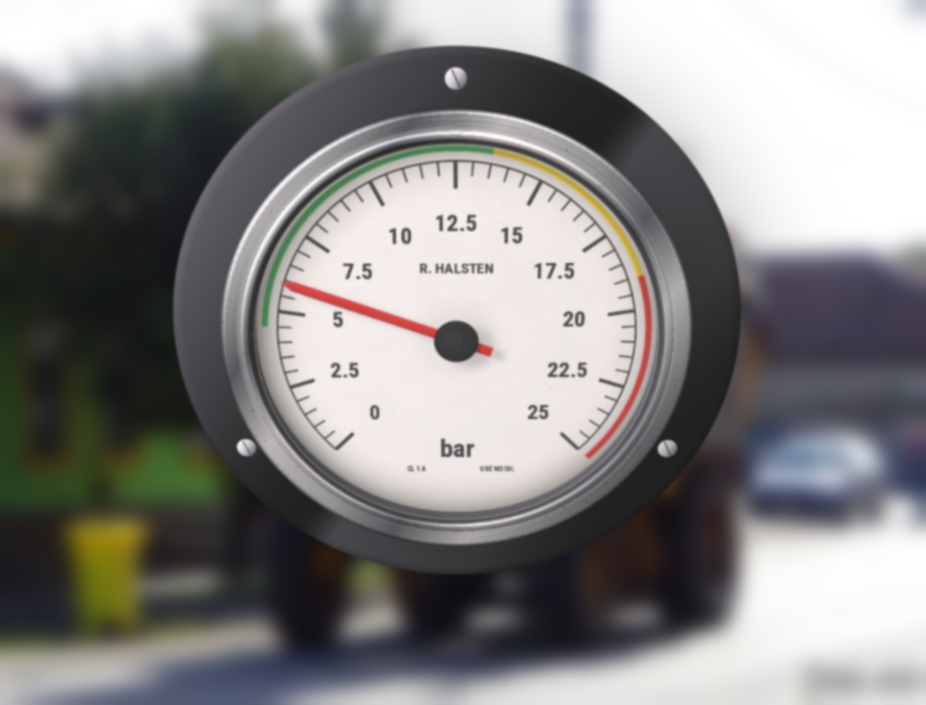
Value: 6 bar
